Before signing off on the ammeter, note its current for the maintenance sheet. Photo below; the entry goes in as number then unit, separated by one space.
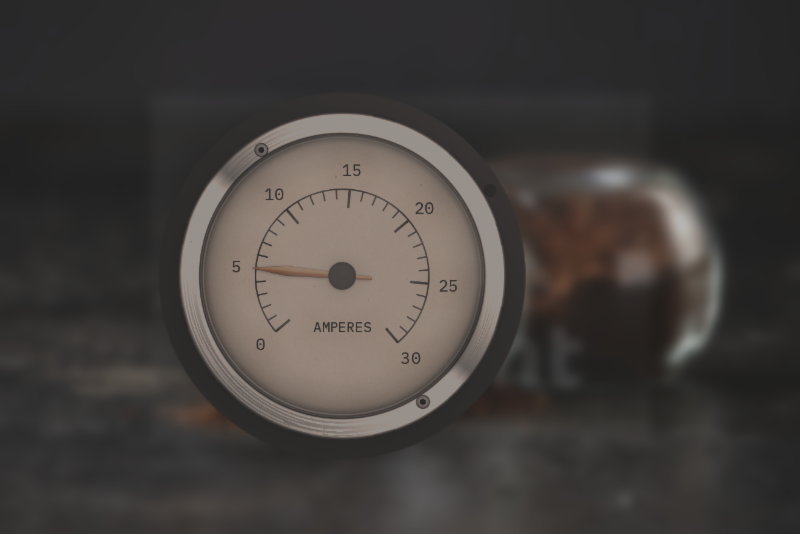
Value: 5 A
